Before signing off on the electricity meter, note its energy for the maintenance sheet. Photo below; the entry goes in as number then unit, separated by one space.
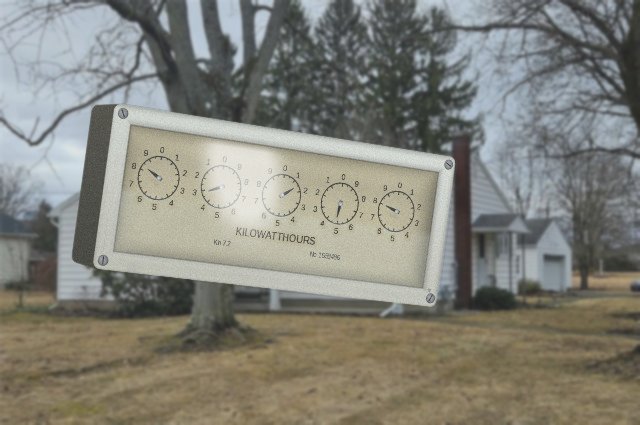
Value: 83148 kWh
